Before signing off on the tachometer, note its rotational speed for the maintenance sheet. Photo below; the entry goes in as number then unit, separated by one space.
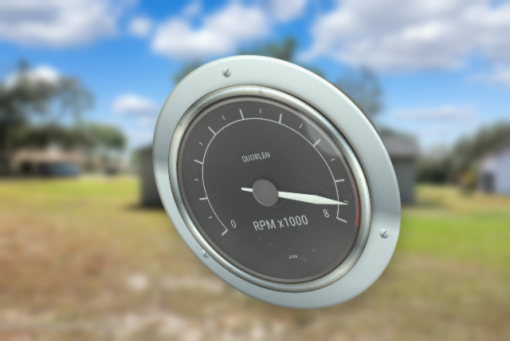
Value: 7500 rpm
